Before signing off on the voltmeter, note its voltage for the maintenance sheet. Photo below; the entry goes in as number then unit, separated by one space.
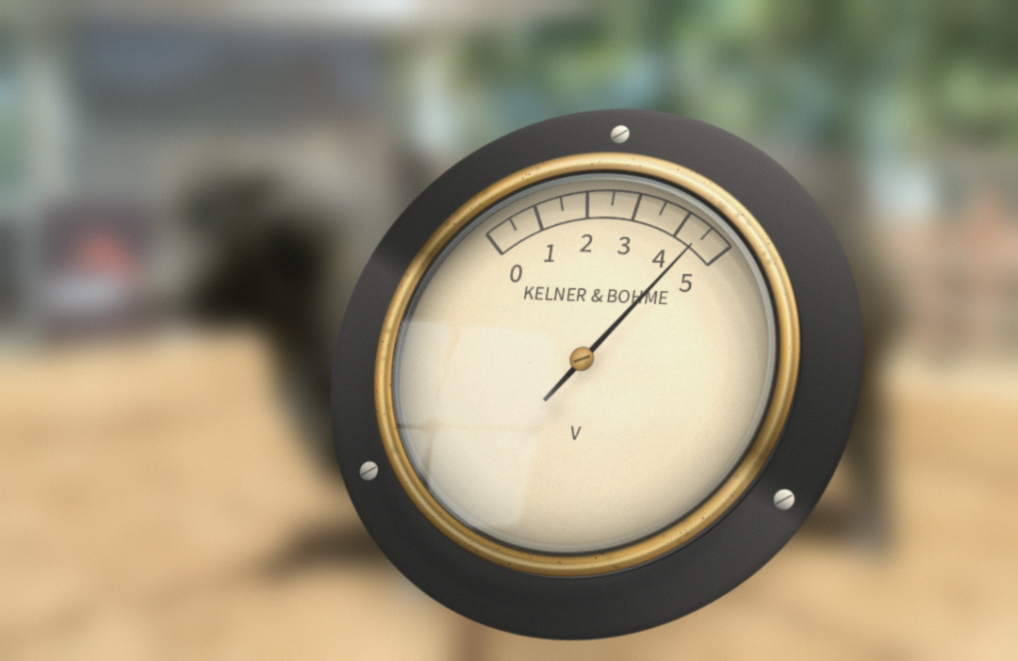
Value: 4.5 V
